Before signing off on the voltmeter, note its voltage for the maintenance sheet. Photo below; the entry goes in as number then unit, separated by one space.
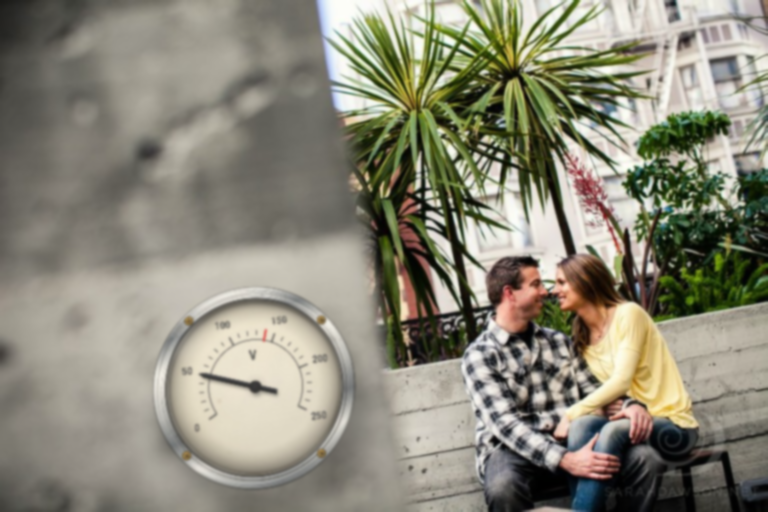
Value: 50 V
